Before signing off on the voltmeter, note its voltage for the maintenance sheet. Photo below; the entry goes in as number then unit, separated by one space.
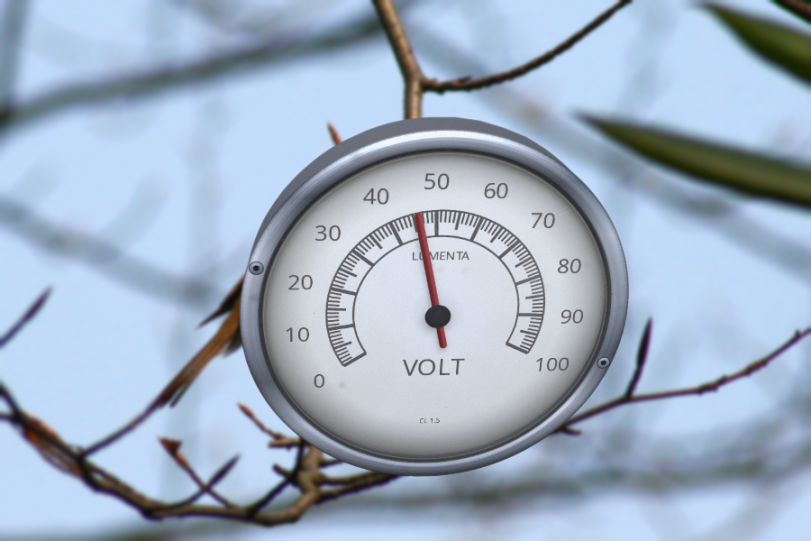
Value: 46 V
